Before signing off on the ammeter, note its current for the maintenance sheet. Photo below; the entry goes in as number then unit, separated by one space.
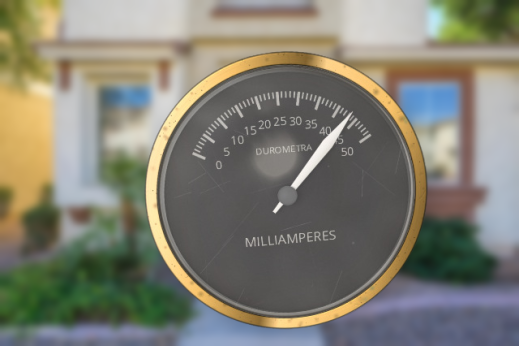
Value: 43 mA
